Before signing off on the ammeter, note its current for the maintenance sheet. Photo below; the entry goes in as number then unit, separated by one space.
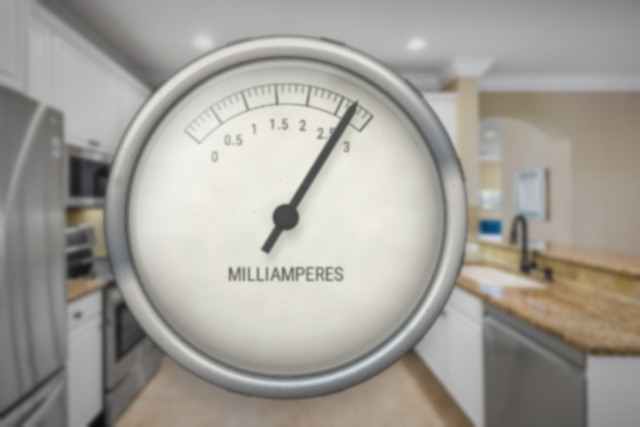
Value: 2.7 mA
